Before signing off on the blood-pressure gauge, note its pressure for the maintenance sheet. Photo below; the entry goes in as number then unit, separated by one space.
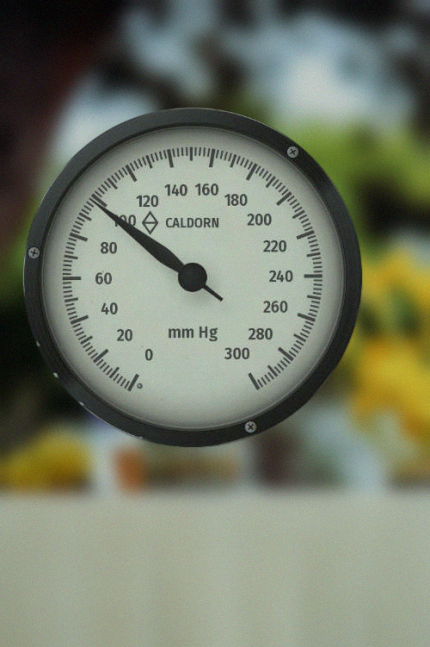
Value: 98 mmHg
